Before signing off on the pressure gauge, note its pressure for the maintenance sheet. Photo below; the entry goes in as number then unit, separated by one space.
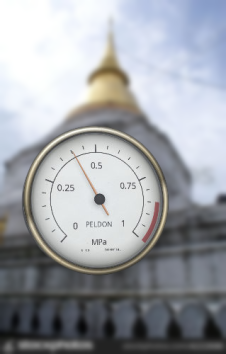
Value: 0.4 MPa
